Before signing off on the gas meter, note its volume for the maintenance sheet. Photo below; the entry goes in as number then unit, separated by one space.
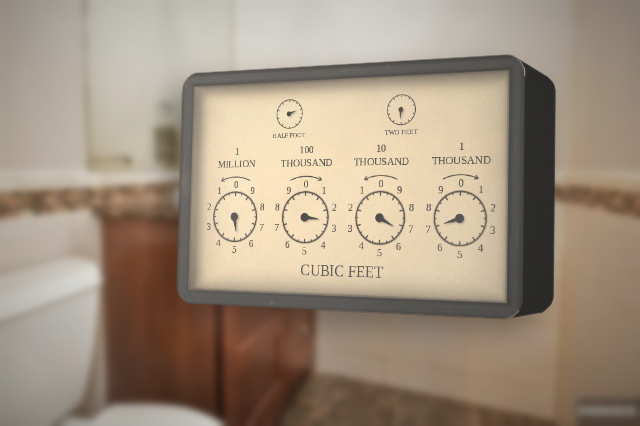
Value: 526700 ft³
